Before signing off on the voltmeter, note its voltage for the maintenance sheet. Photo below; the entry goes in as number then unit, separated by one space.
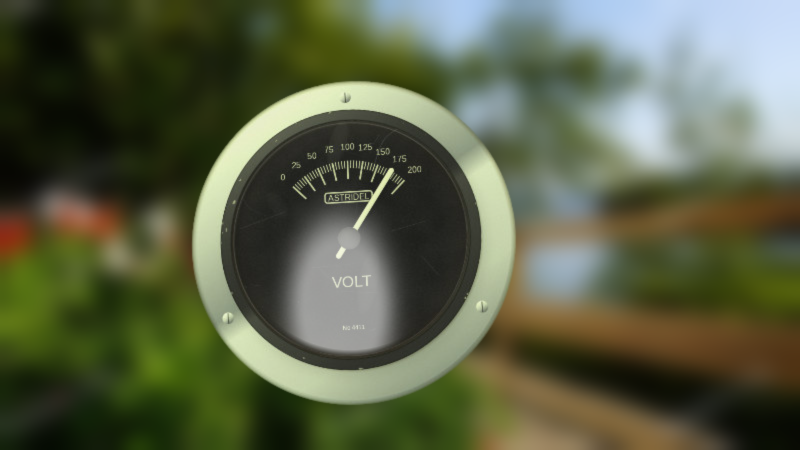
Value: 175 V
